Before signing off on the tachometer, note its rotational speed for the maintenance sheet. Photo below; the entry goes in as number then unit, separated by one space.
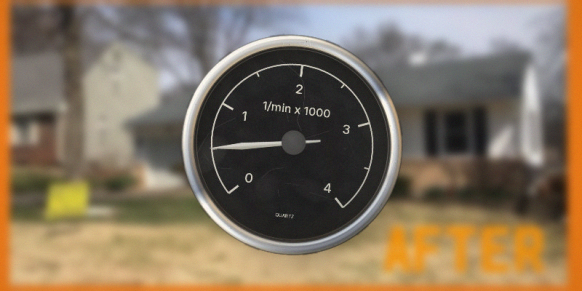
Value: 500 rpm
